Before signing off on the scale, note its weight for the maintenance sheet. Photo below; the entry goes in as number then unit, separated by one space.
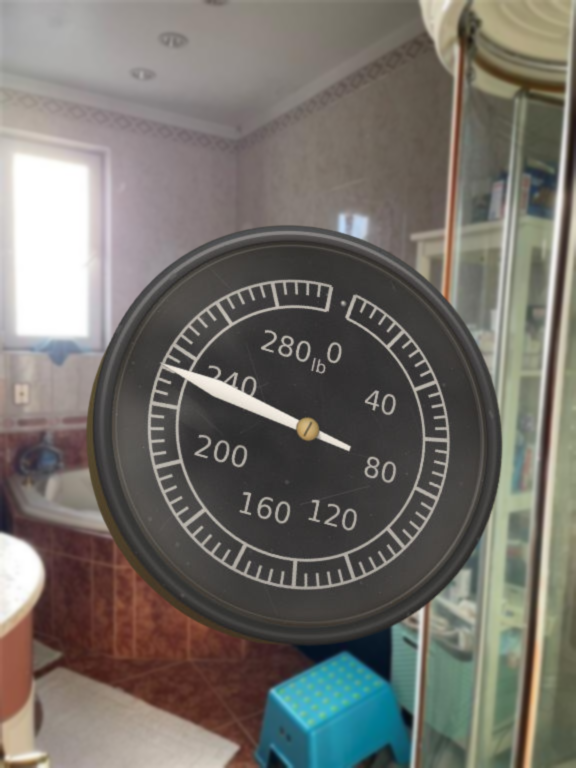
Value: 232 lb
